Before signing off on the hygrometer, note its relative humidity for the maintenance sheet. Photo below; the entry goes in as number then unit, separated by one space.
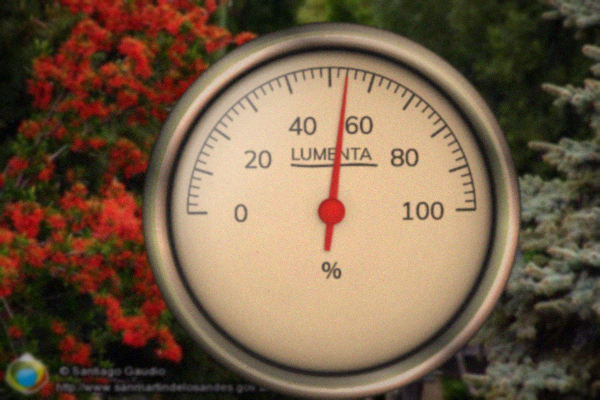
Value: 54 %
